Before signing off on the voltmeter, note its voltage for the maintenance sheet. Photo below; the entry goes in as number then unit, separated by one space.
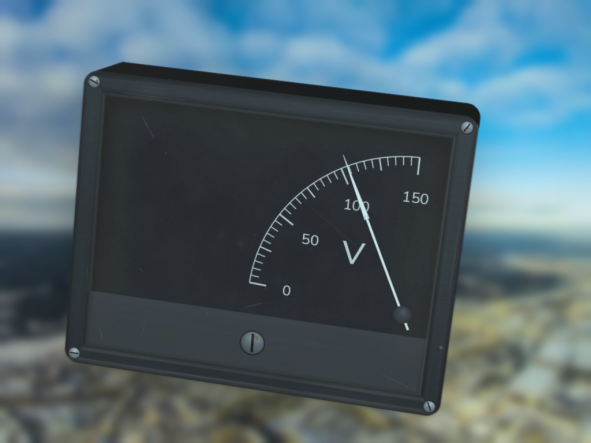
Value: 105 V
